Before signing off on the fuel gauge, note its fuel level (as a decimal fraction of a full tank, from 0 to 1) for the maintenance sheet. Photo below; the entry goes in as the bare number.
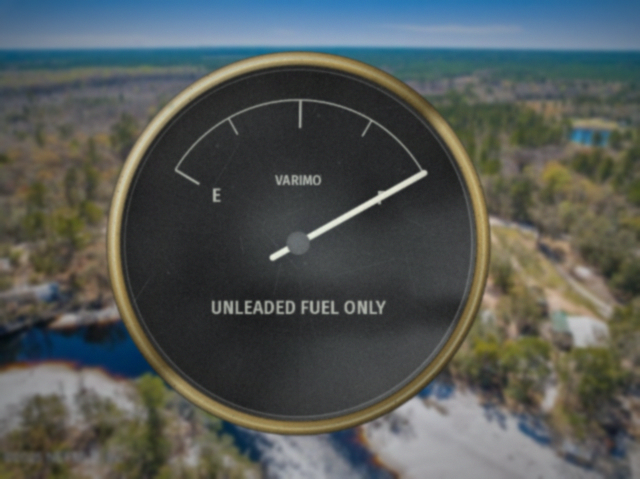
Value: 1
